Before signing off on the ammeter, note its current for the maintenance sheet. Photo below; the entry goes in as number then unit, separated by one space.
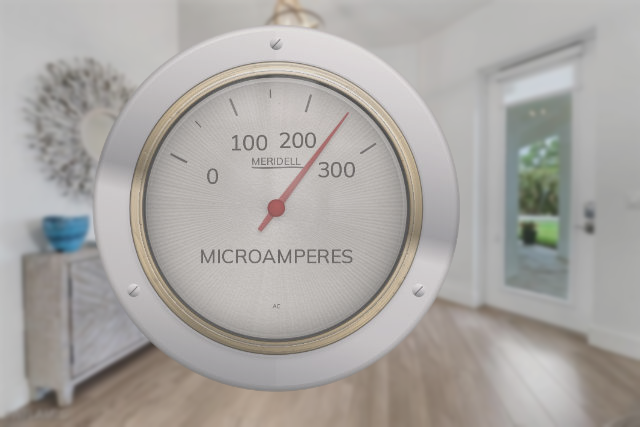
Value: 250 µA
